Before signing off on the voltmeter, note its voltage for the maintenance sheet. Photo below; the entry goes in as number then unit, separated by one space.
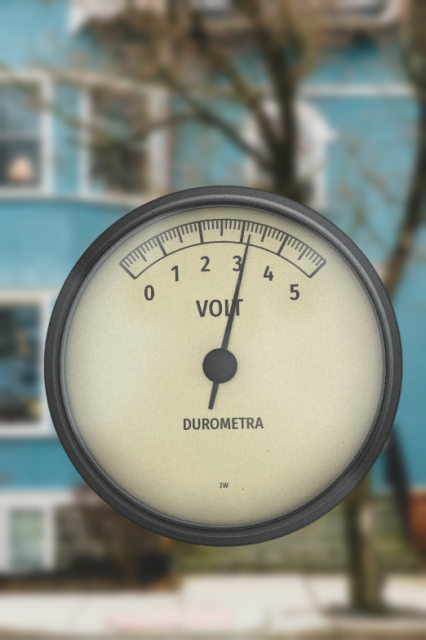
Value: 3.2 V
